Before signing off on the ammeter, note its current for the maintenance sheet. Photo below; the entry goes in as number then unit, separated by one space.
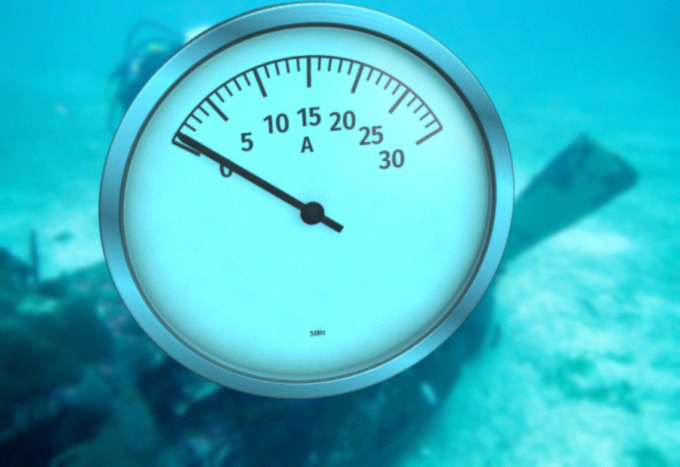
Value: 1 A
